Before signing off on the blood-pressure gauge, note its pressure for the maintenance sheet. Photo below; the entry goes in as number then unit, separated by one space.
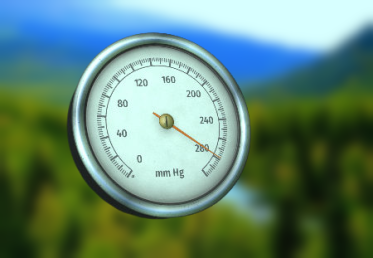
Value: 280 mmHg
